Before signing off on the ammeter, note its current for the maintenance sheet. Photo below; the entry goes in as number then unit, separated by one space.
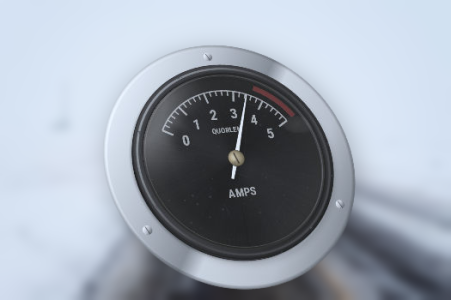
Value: 3.4 A
